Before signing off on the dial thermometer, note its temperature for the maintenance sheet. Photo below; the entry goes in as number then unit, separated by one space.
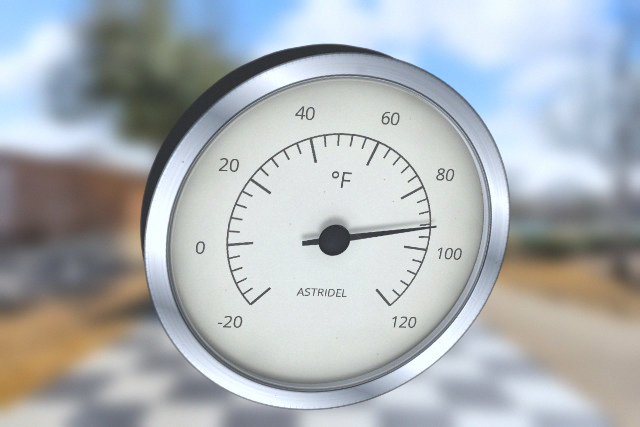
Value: 92 °F
